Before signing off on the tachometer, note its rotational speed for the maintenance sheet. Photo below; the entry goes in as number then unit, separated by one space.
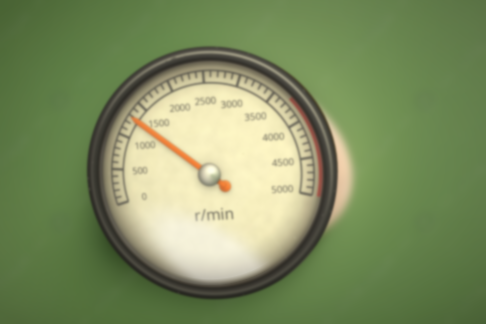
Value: 1300 rpm
